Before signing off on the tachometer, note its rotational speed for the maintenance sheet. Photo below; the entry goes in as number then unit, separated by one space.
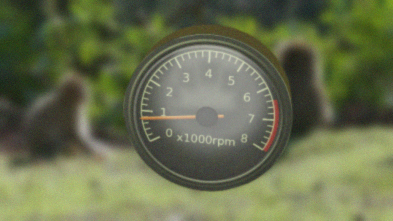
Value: 800 rpm
